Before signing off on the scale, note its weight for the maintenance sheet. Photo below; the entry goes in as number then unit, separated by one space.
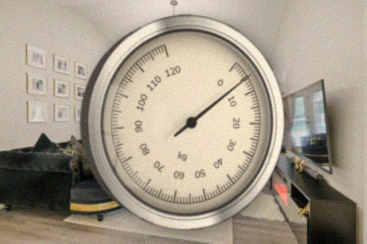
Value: 5 kg
